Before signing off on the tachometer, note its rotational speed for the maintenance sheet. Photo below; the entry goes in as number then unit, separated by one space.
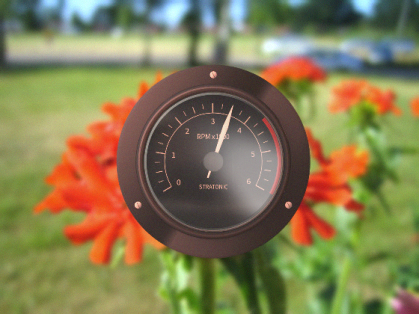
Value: 3500 rpm
